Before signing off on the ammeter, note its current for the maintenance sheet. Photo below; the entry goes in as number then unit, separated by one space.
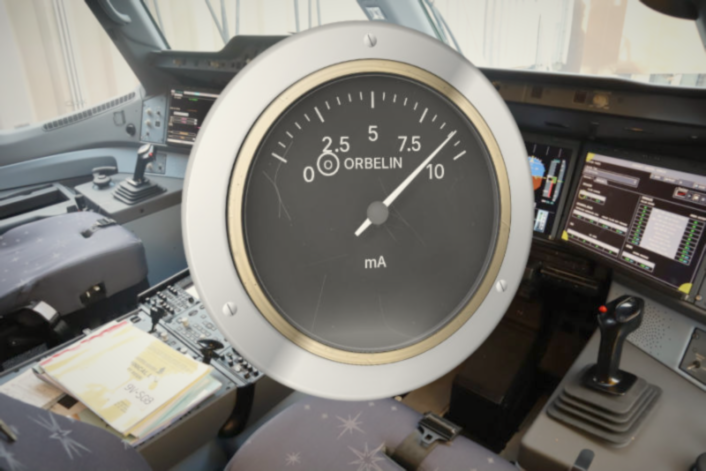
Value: 9 mA
